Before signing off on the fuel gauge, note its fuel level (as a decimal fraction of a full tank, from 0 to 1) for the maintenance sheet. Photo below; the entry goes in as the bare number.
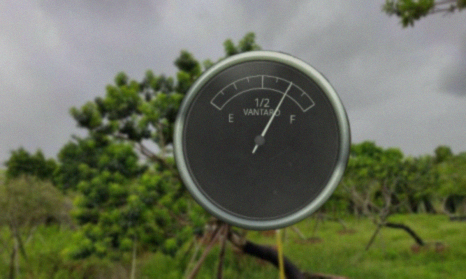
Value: 0.75
